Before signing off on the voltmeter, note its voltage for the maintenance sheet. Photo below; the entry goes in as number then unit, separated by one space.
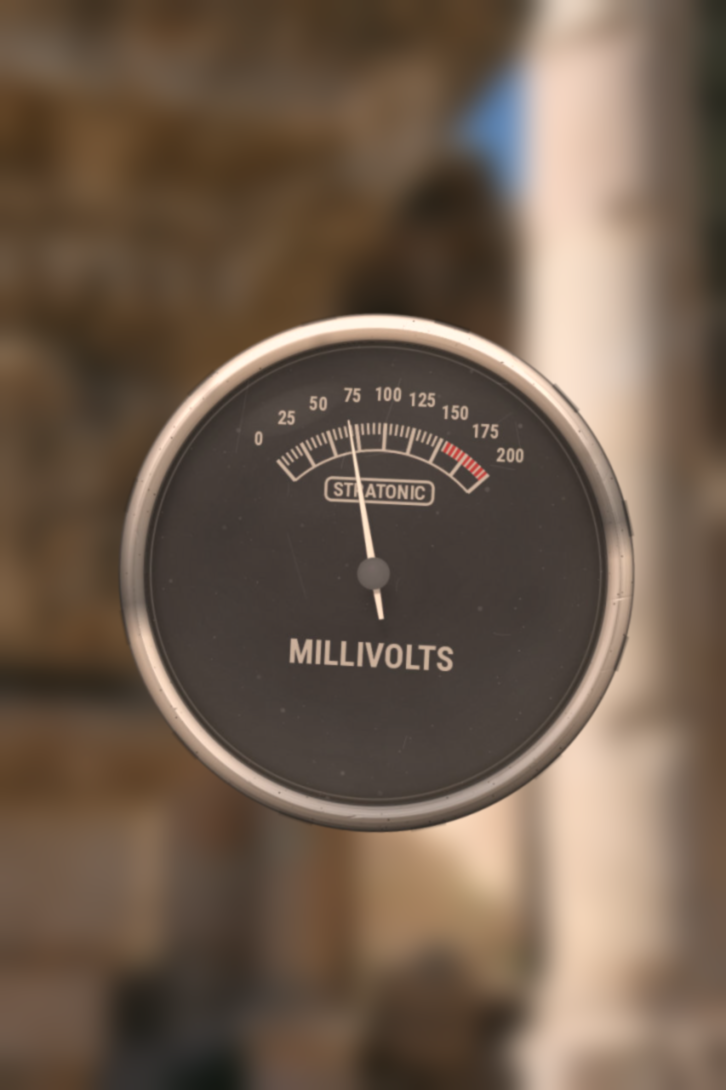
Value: 70 mV
